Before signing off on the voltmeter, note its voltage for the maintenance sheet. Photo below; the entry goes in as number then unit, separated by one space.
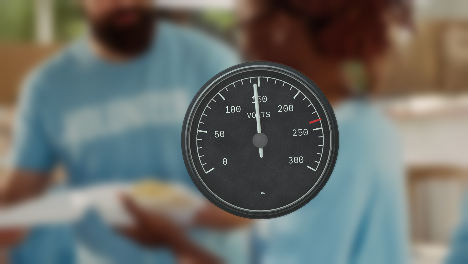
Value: 145 V
